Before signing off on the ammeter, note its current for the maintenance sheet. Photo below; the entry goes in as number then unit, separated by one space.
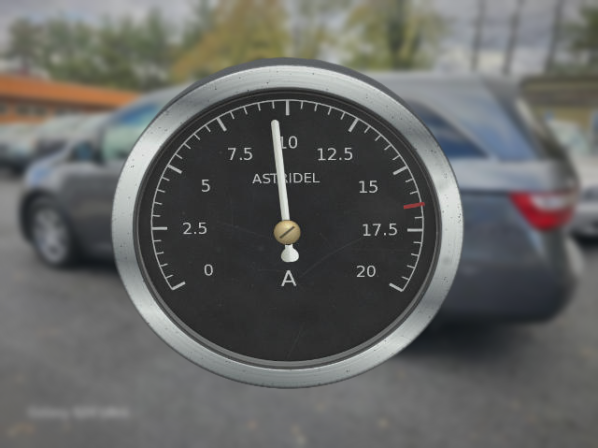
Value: 9.5 A
